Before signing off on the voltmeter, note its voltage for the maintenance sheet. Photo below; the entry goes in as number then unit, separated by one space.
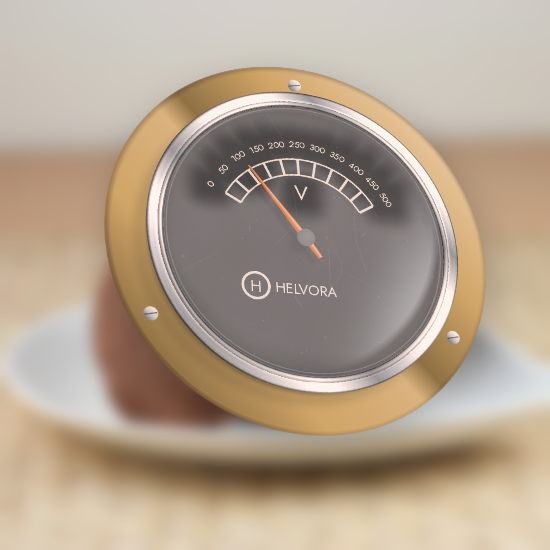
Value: 100 V
